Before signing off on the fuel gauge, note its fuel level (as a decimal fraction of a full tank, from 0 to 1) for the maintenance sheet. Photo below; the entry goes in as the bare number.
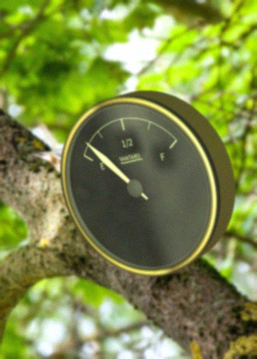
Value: 0.125
